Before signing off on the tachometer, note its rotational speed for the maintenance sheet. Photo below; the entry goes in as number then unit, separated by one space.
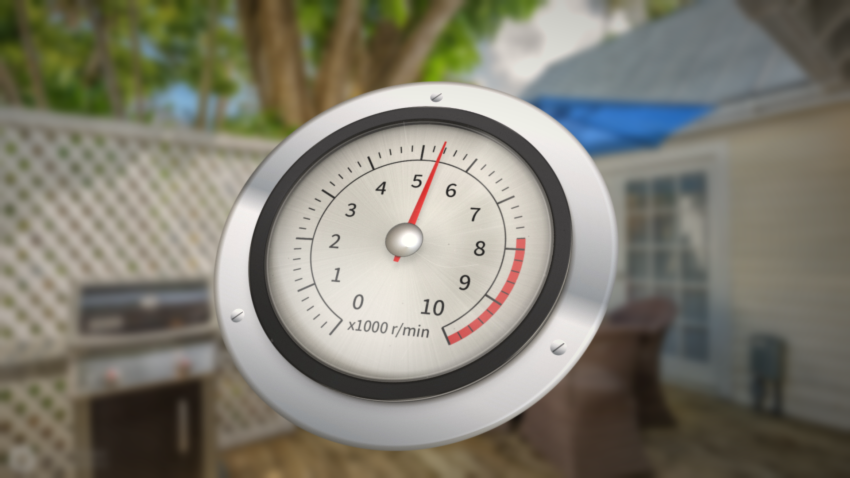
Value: 5400 rpm
